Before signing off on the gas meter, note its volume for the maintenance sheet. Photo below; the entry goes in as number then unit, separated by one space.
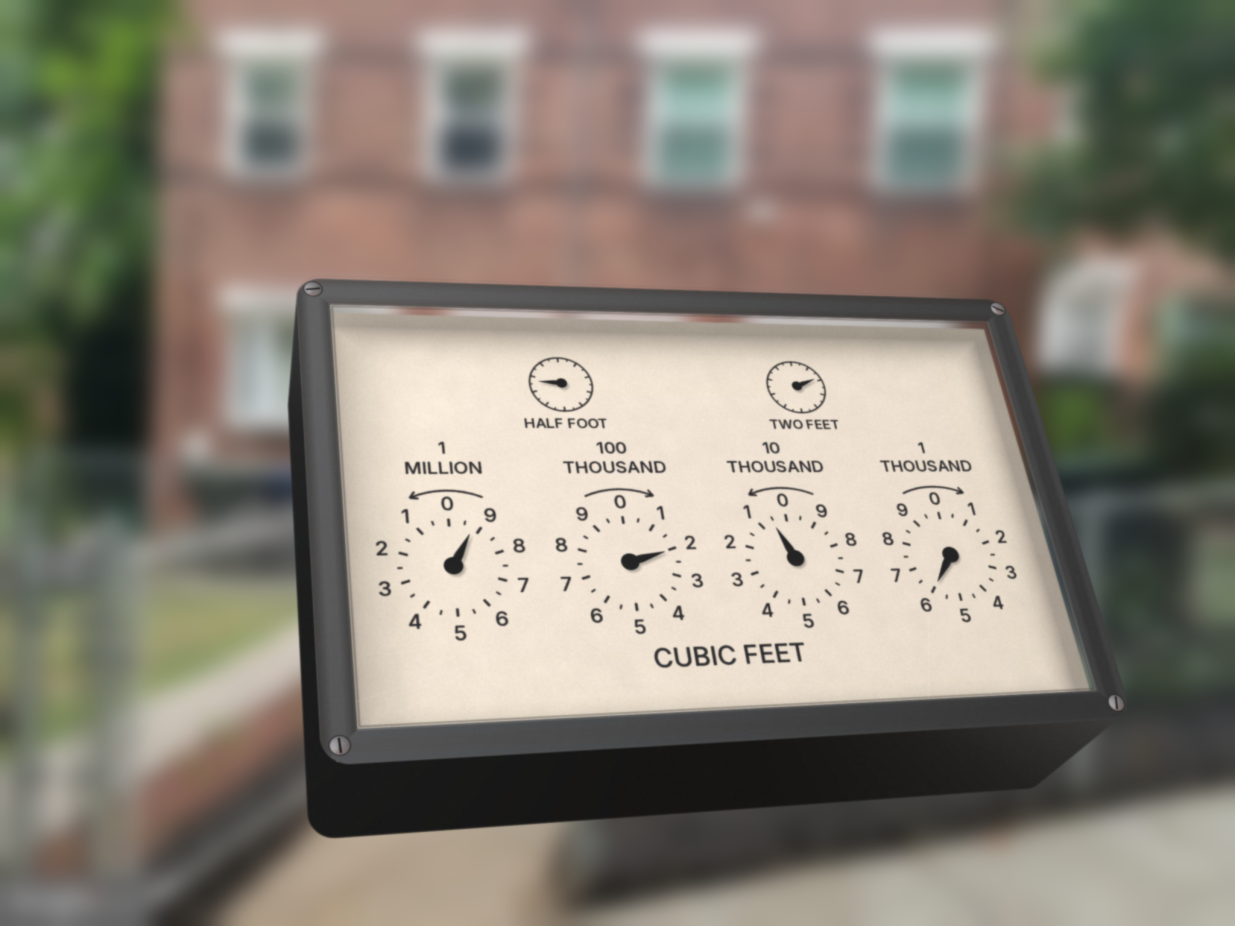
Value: 920600 ft³
